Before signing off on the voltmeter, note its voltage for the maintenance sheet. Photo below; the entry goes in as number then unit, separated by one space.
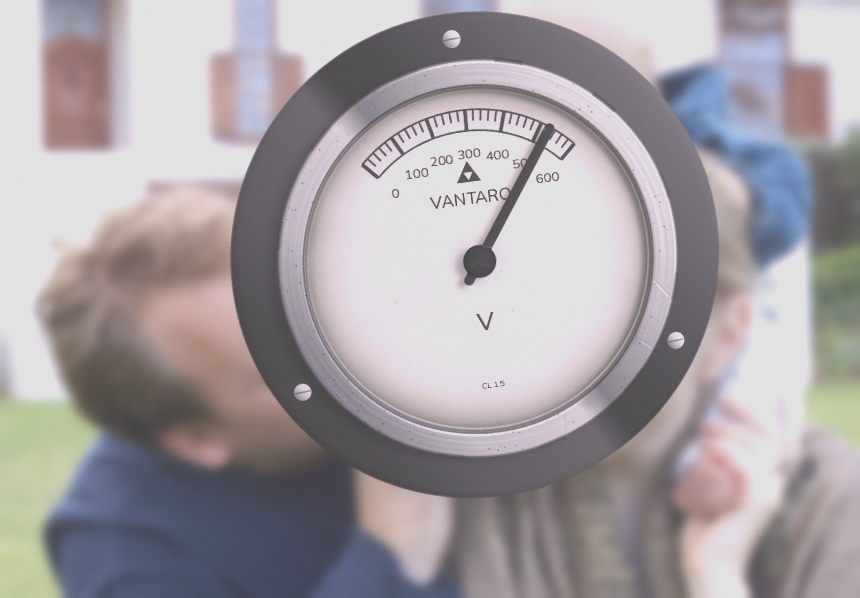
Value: 520 V
